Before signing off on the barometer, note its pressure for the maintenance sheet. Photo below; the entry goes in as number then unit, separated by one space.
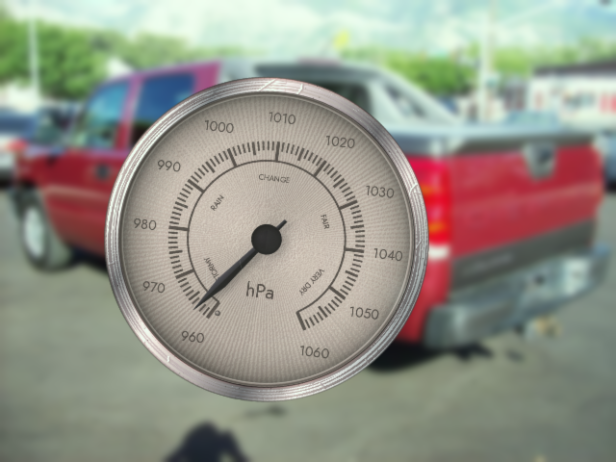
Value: 963 hPa
